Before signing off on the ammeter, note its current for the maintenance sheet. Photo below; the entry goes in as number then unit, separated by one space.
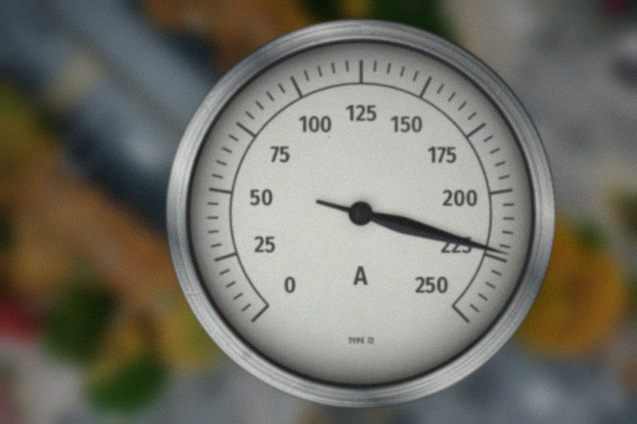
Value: 222.5 A
